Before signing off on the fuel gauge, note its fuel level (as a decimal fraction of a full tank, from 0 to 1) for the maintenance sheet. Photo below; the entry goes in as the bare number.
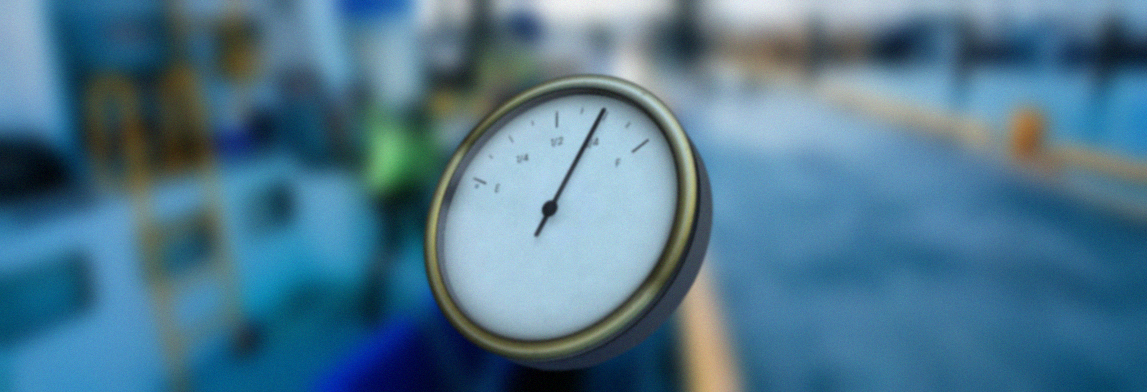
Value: 0.75
